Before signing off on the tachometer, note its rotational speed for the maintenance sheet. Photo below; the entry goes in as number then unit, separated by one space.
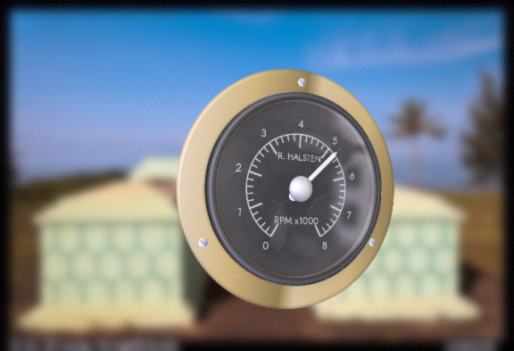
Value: 5200 rpm
